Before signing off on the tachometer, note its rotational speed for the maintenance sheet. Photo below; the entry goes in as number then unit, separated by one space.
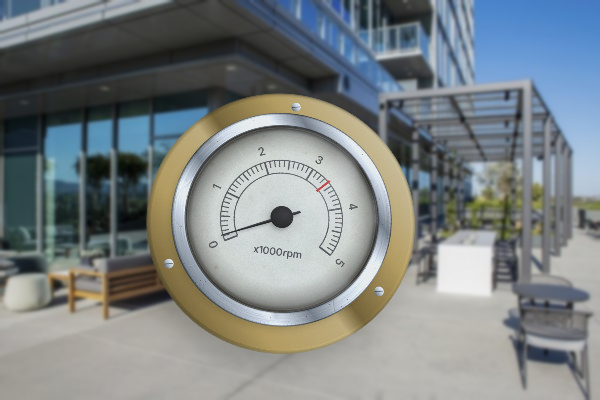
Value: 100 rpm
